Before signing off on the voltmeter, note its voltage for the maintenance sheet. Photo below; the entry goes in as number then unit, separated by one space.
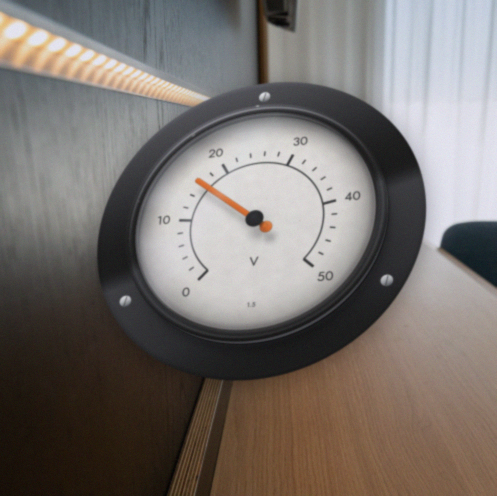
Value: 16 V
